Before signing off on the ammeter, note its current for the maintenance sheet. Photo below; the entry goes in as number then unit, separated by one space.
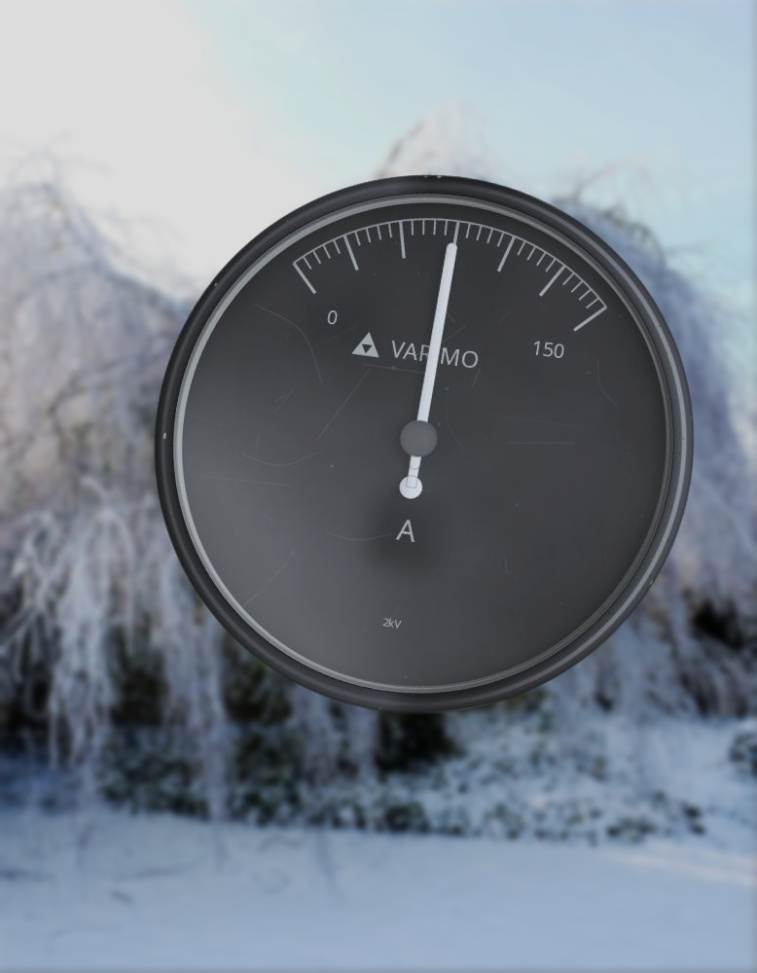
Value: 75 A
